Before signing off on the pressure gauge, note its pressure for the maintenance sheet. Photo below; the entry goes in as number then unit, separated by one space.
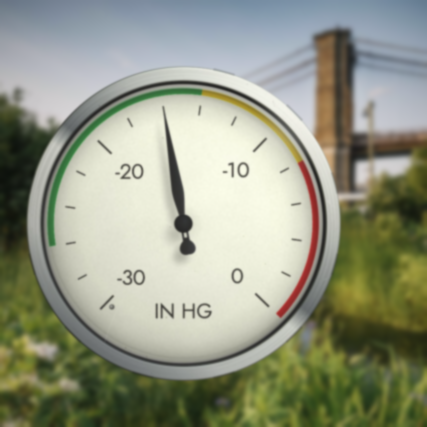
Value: -16 inHg
